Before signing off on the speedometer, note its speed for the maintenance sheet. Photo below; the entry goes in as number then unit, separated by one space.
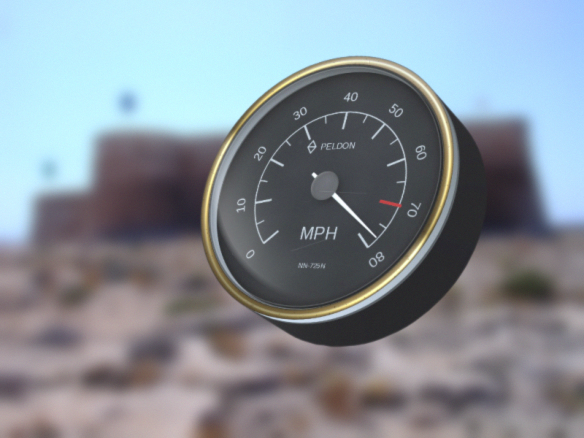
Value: 77.5 mph
